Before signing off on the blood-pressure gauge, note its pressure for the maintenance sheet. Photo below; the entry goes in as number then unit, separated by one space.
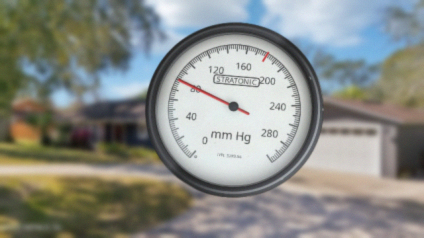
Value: 80 mmHg
